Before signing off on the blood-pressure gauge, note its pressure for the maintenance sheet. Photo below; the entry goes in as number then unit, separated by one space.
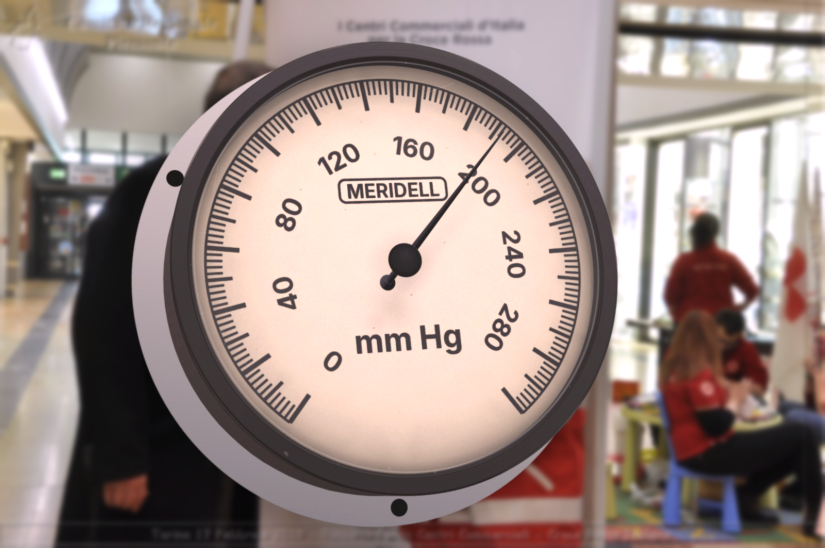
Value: 192 mmHg
